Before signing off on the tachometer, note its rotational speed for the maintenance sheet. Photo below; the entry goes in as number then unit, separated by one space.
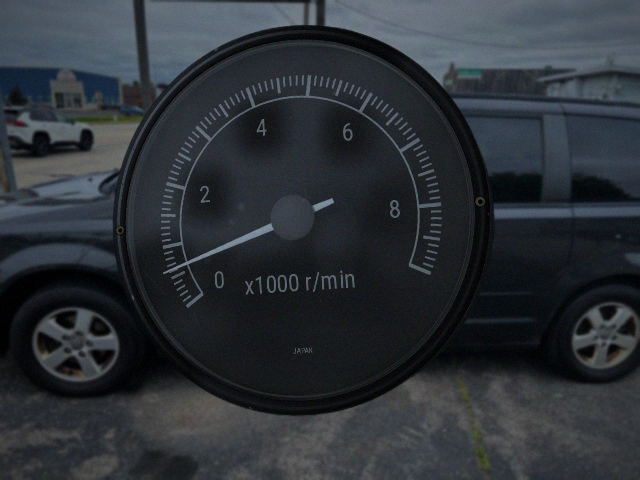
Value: 600 rpm
